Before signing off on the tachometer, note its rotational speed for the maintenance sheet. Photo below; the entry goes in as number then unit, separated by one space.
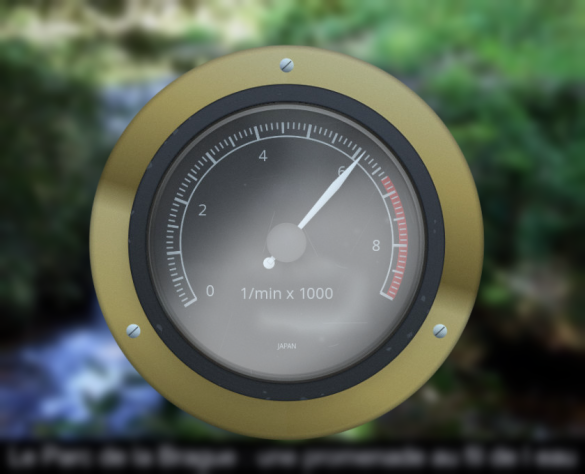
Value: 6100 rpm
